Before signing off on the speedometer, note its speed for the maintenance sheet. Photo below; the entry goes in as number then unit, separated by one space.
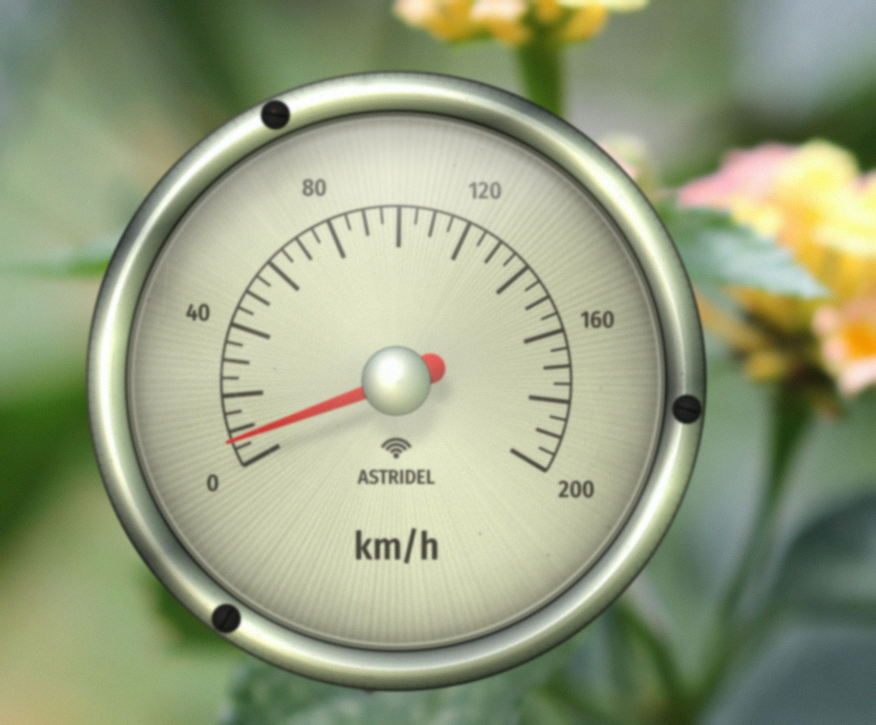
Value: 7.5 km/h
